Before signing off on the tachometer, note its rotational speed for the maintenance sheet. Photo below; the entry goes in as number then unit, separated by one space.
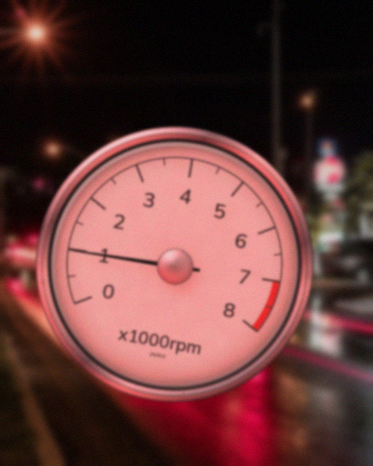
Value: 1000 rpm
